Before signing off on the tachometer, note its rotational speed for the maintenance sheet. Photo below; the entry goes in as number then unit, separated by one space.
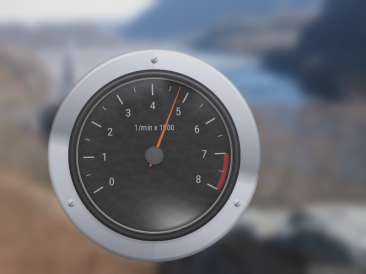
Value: 4750 rpm
